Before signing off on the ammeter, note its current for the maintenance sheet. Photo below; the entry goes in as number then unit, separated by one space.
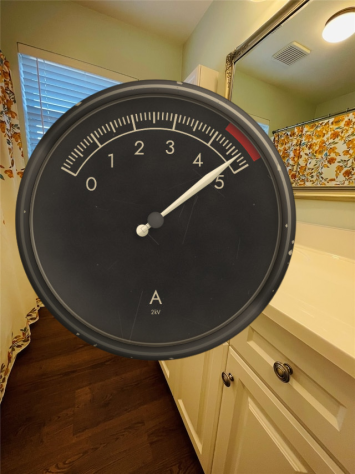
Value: 4.7 A
